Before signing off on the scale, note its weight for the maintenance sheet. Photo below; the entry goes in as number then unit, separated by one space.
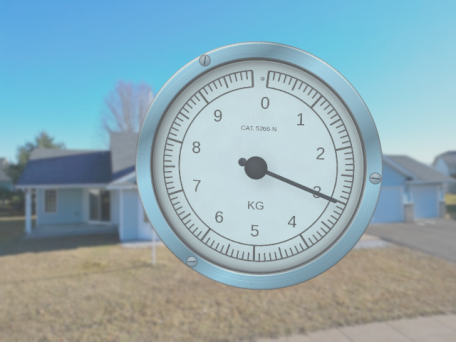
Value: 3 kg
